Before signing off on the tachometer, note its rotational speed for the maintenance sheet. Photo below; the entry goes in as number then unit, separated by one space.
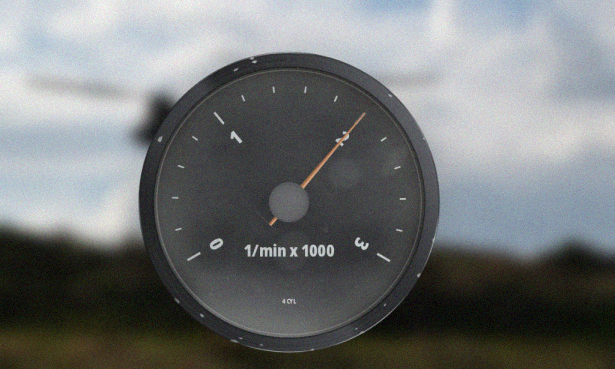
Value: 2000 rpm
